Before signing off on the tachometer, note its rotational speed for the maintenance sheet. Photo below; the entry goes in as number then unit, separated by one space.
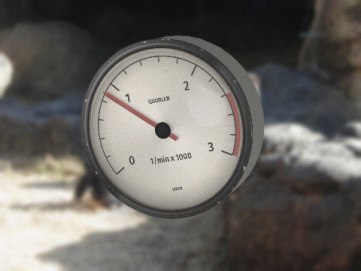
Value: 900 rpm
